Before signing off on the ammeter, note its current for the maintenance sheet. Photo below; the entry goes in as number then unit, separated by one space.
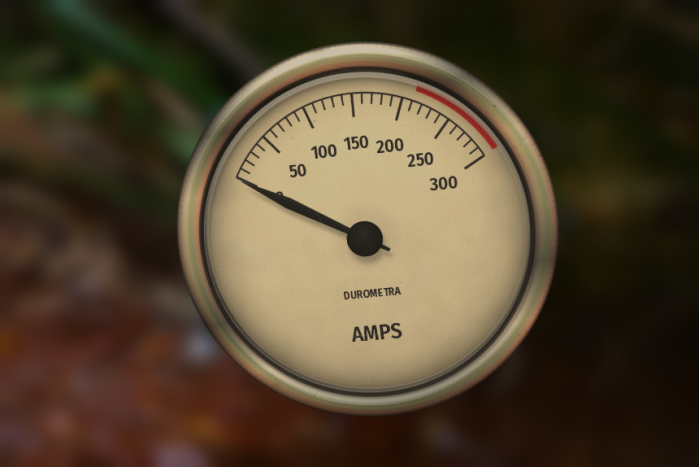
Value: 0 A
